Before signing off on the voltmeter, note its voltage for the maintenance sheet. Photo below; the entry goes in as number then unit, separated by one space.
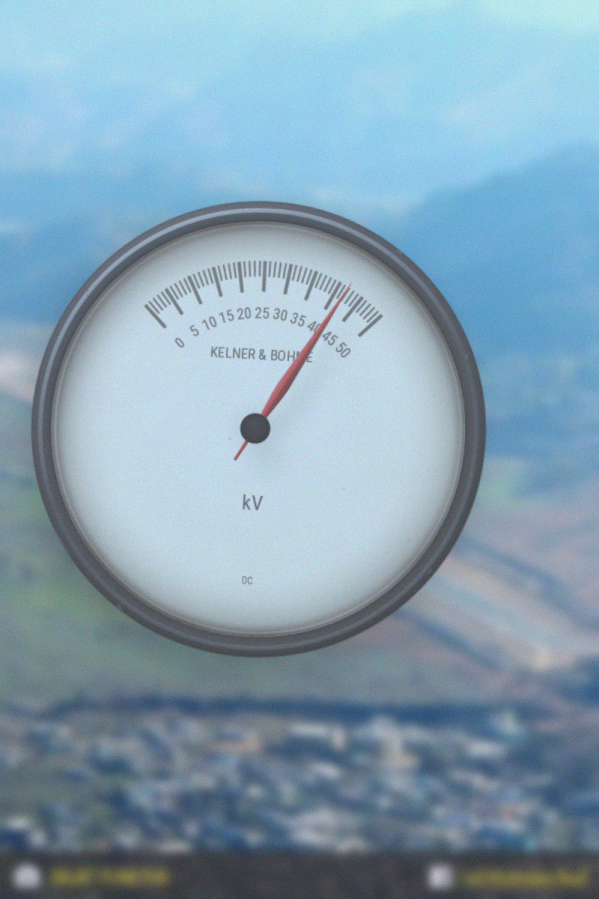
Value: 42 kV
